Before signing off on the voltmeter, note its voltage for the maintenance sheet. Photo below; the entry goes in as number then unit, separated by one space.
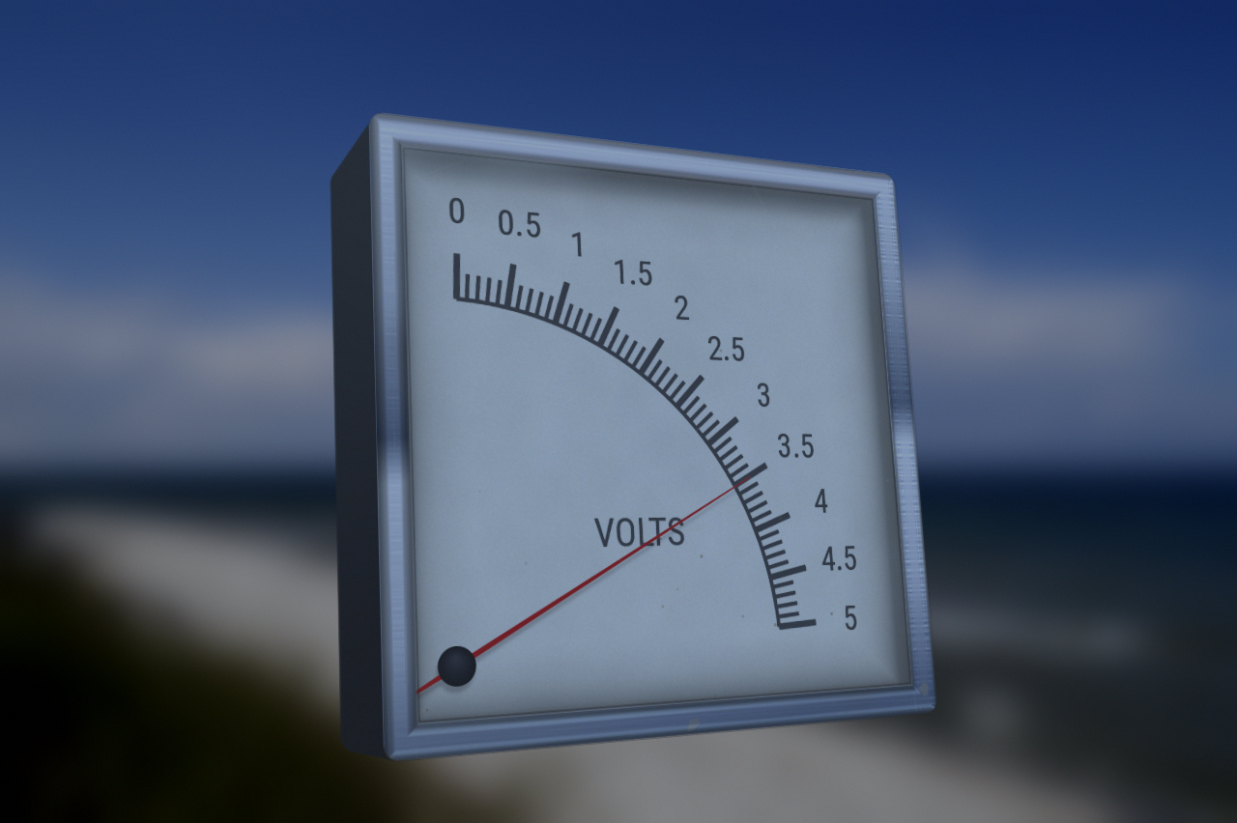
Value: 3.5 V
